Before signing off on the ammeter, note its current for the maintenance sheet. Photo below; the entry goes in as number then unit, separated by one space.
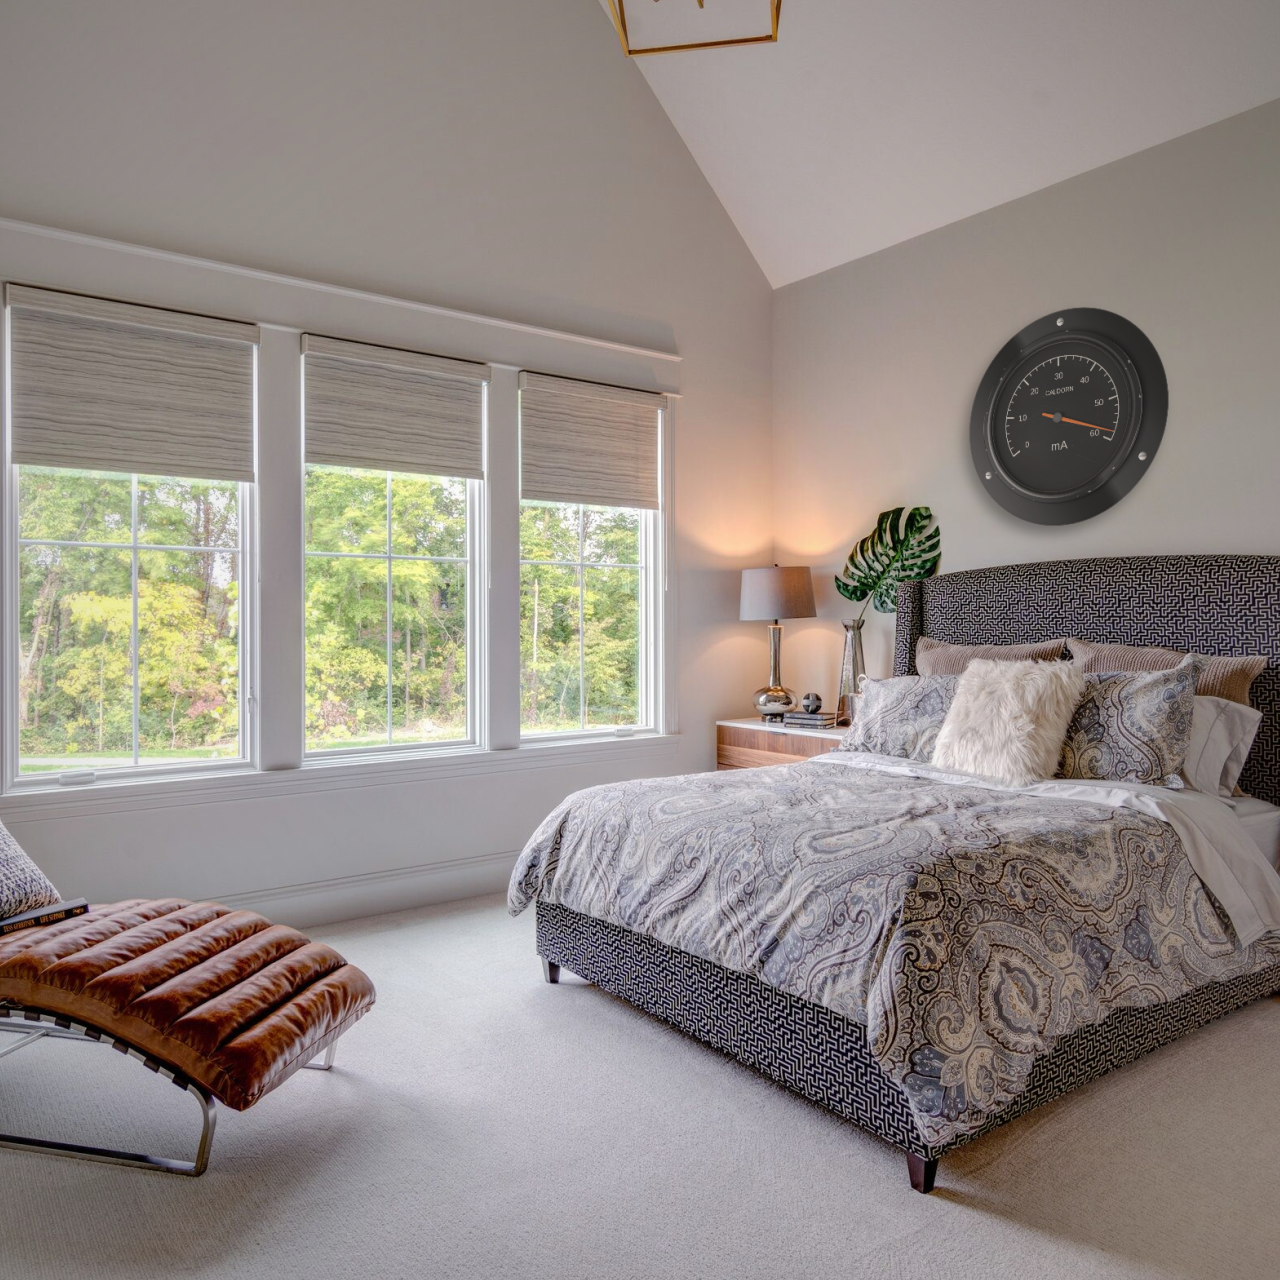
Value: 58 mA
